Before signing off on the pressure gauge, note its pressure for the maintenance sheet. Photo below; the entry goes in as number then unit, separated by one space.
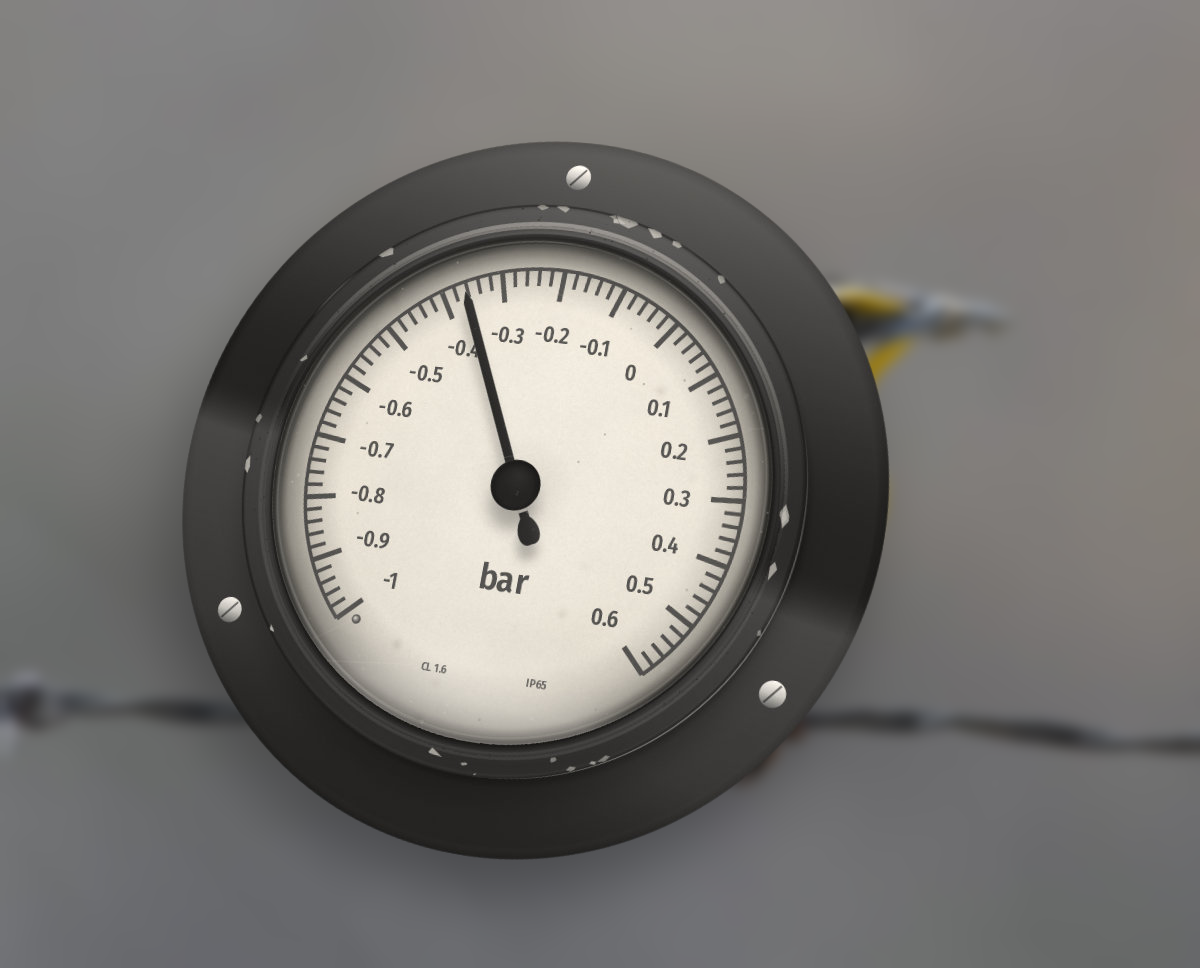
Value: -0.36 bar
